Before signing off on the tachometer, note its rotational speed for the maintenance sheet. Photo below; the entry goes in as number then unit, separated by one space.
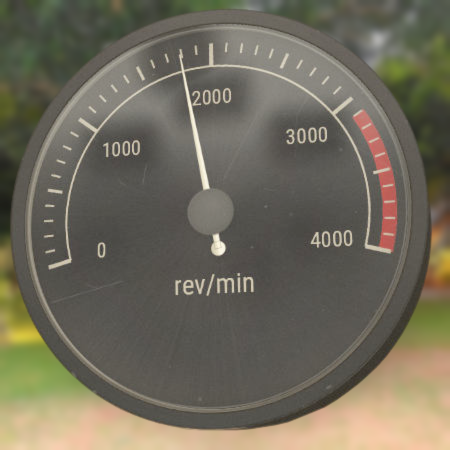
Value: 1800 rpm
